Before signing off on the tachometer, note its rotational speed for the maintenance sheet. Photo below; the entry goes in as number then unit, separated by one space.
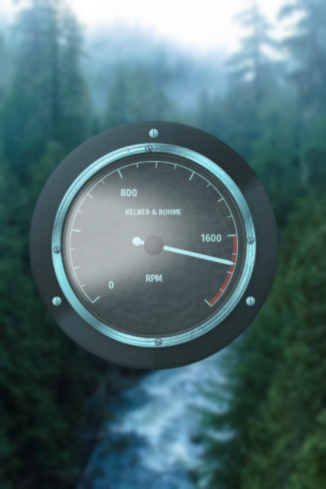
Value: 1750 rpm
